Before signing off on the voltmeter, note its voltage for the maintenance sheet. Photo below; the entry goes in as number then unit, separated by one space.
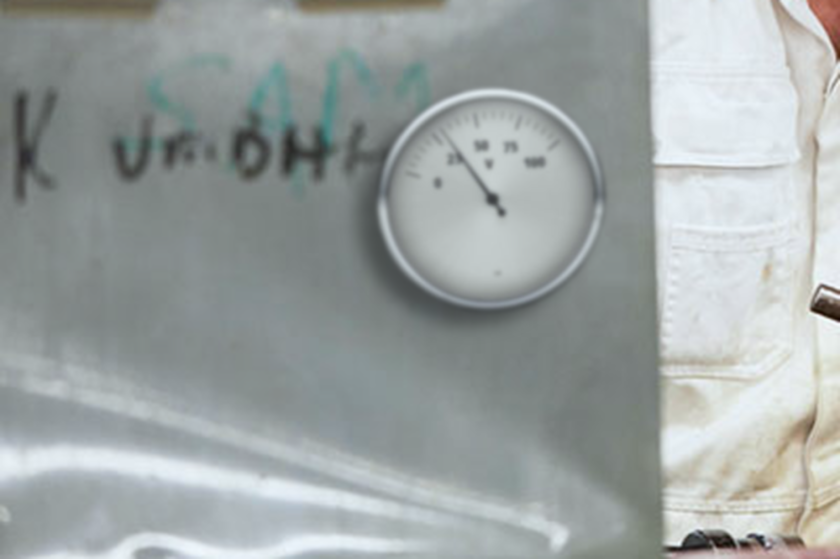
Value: 30 V
